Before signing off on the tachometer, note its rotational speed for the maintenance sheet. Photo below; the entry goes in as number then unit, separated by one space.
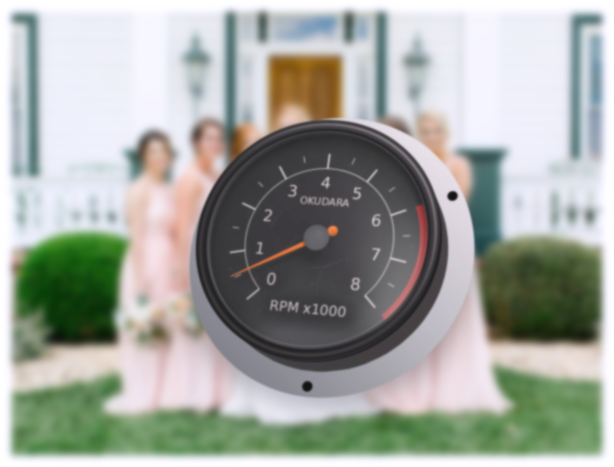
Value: 500 rpm
